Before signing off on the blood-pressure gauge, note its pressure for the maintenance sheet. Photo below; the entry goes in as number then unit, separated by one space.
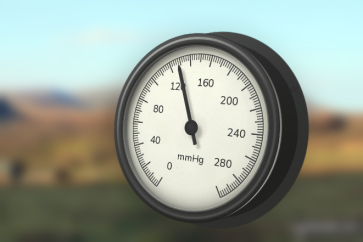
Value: 130 mmHg
